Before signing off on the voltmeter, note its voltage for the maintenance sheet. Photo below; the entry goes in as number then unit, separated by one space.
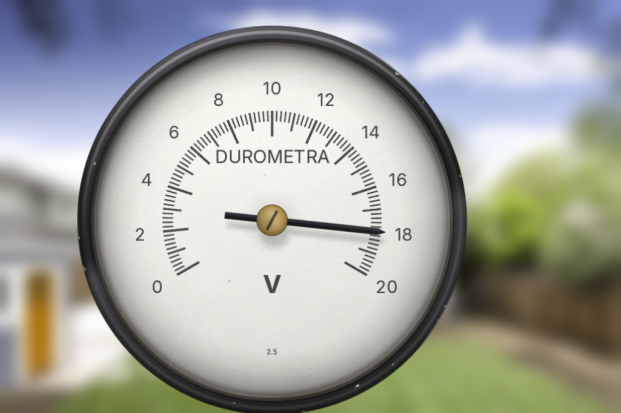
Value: 18 V
